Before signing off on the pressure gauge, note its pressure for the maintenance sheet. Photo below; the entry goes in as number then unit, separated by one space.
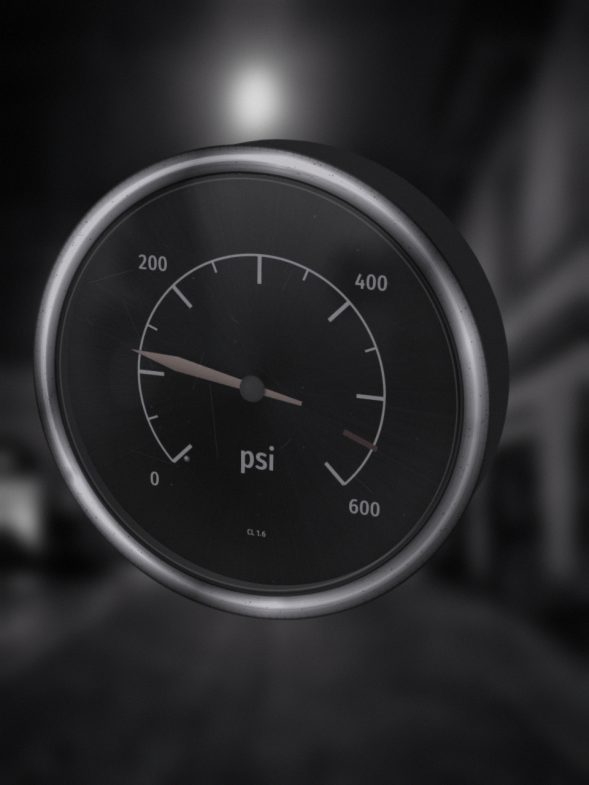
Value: 125 psi
